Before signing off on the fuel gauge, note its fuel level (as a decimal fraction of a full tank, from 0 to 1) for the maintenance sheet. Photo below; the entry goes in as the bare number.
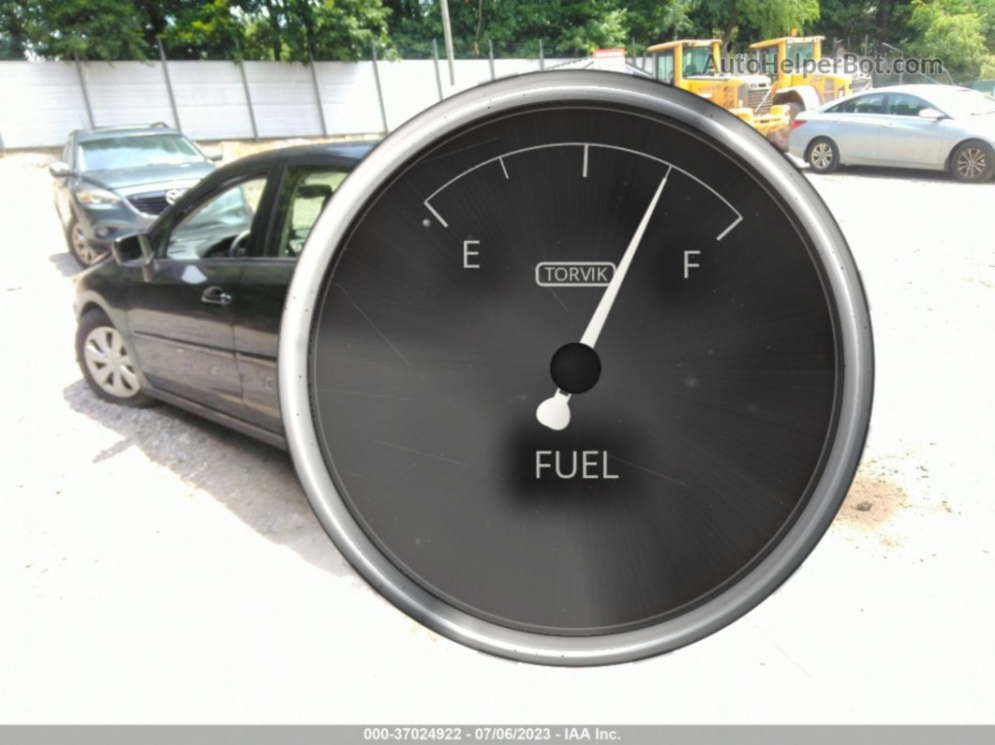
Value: 0.75
